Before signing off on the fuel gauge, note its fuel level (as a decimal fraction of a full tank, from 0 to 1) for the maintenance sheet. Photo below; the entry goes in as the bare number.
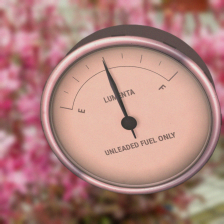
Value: 0.5
